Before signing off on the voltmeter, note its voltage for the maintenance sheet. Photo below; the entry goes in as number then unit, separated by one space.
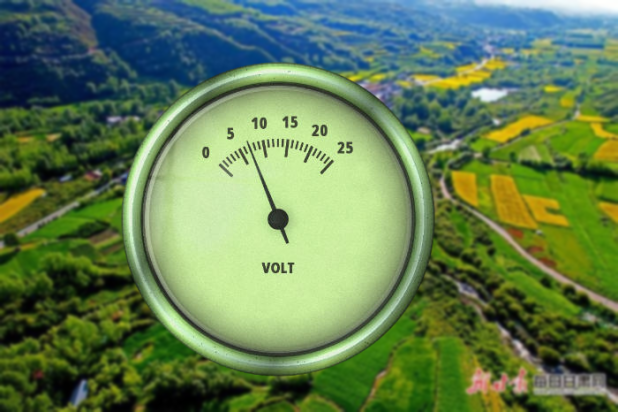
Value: 7 V
